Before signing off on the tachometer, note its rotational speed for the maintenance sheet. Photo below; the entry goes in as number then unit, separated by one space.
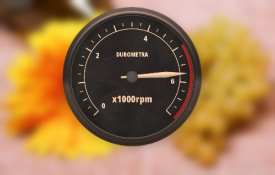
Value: 5750 rpm
